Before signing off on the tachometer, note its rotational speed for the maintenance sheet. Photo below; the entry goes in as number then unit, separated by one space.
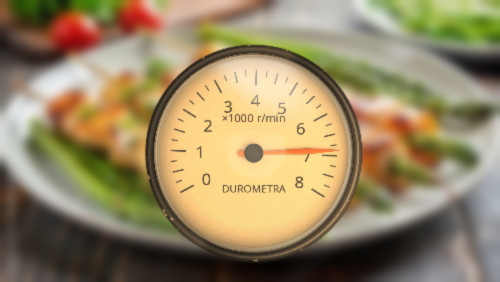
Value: 6875 rpm
